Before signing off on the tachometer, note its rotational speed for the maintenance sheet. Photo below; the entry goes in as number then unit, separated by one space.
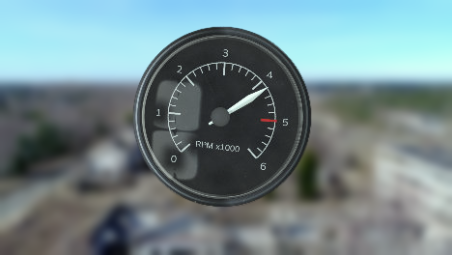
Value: 4200 rpm
